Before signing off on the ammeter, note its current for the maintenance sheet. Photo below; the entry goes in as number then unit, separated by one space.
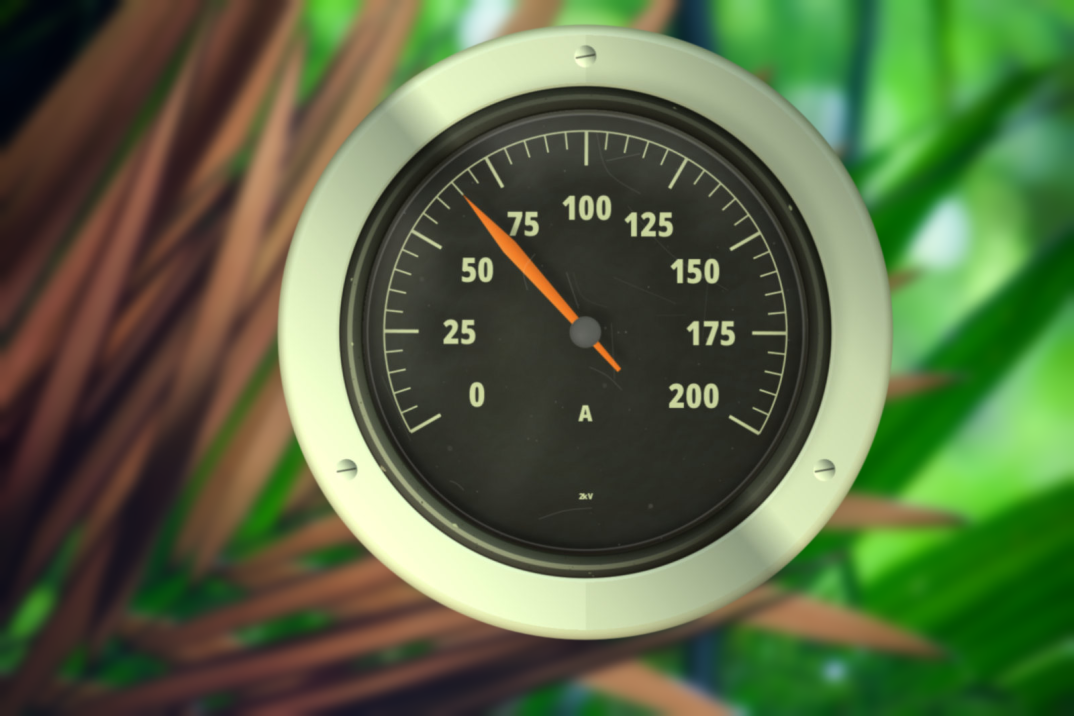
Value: 65 A
